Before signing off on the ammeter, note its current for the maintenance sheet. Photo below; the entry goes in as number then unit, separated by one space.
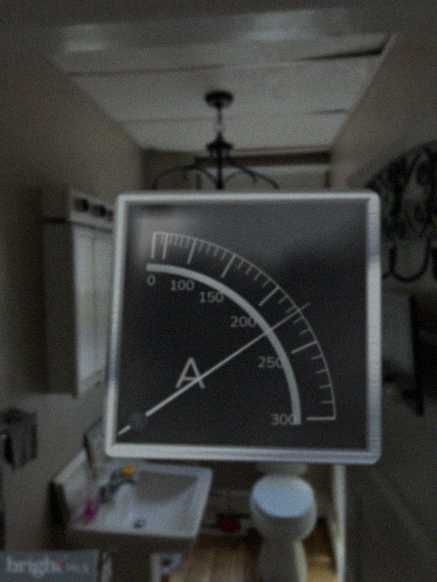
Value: 225 A
